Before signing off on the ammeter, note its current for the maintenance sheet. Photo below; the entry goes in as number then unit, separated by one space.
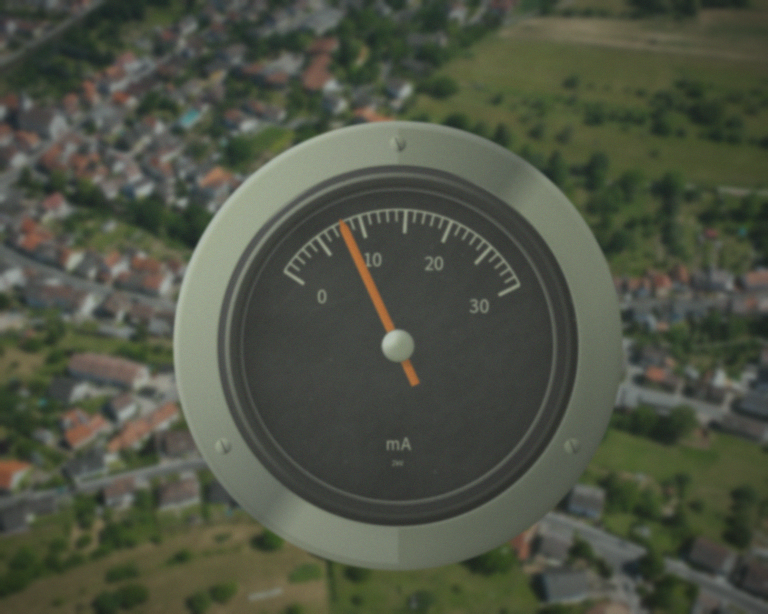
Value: 8 mA
